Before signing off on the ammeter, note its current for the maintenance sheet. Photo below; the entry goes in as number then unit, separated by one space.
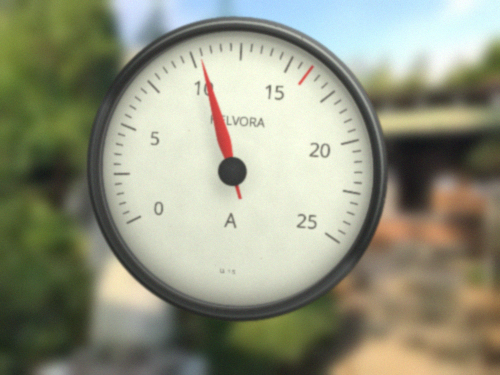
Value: 10.5 A
